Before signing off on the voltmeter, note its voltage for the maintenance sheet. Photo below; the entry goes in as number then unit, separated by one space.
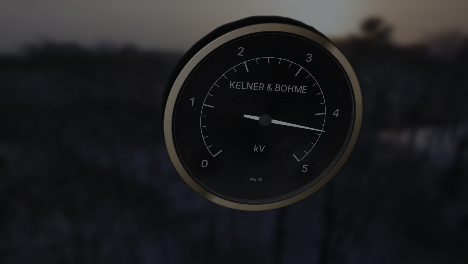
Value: 4.3 kV
